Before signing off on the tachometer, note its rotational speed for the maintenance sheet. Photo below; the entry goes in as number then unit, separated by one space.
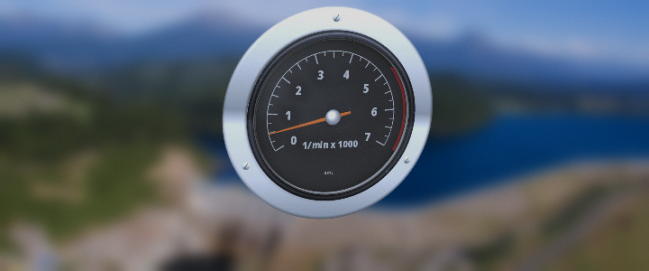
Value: 500 rpm
